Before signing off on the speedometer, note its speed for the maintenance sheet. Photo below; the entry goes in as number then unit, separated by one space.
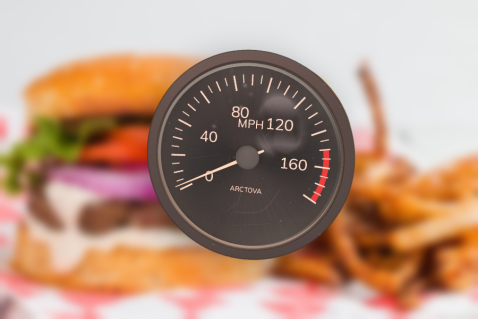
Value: 2.5 mph
